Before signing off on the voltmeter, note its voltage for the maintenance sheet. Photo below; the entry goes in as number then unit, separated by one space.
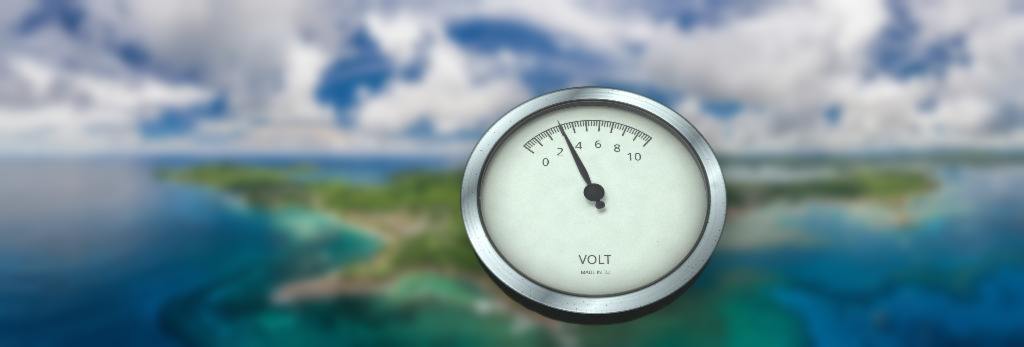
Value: 3 V
